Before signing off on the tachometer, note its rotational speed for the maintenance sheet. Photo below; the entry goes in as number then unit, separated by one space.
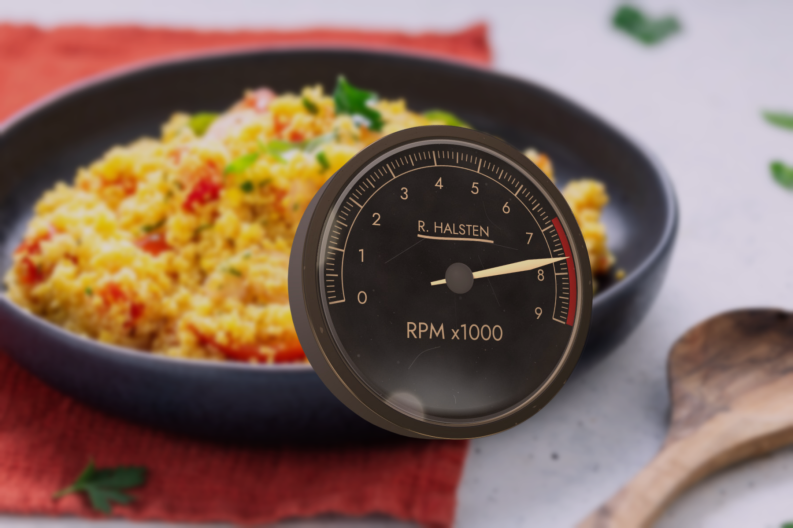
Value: 7700 rpm
